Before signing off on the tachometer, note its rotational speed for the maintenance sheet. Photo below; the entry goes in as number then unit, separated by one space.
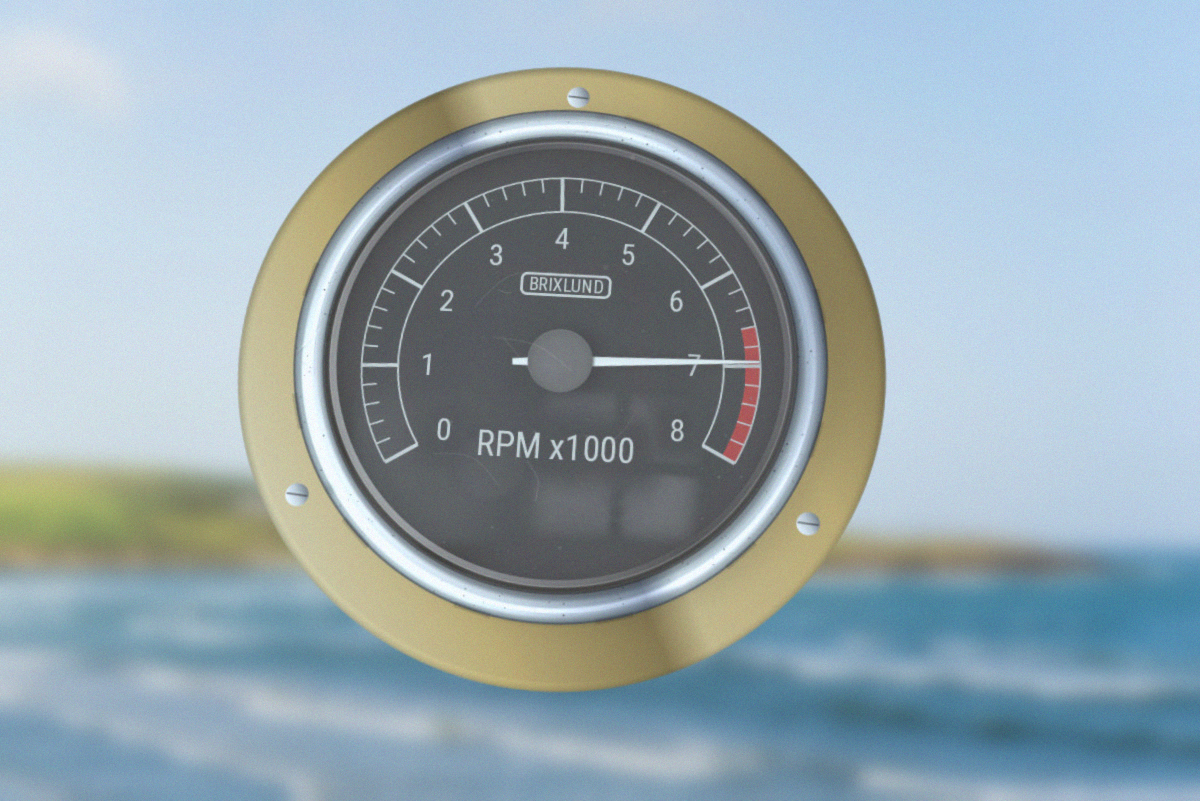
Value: 7000 rpm
